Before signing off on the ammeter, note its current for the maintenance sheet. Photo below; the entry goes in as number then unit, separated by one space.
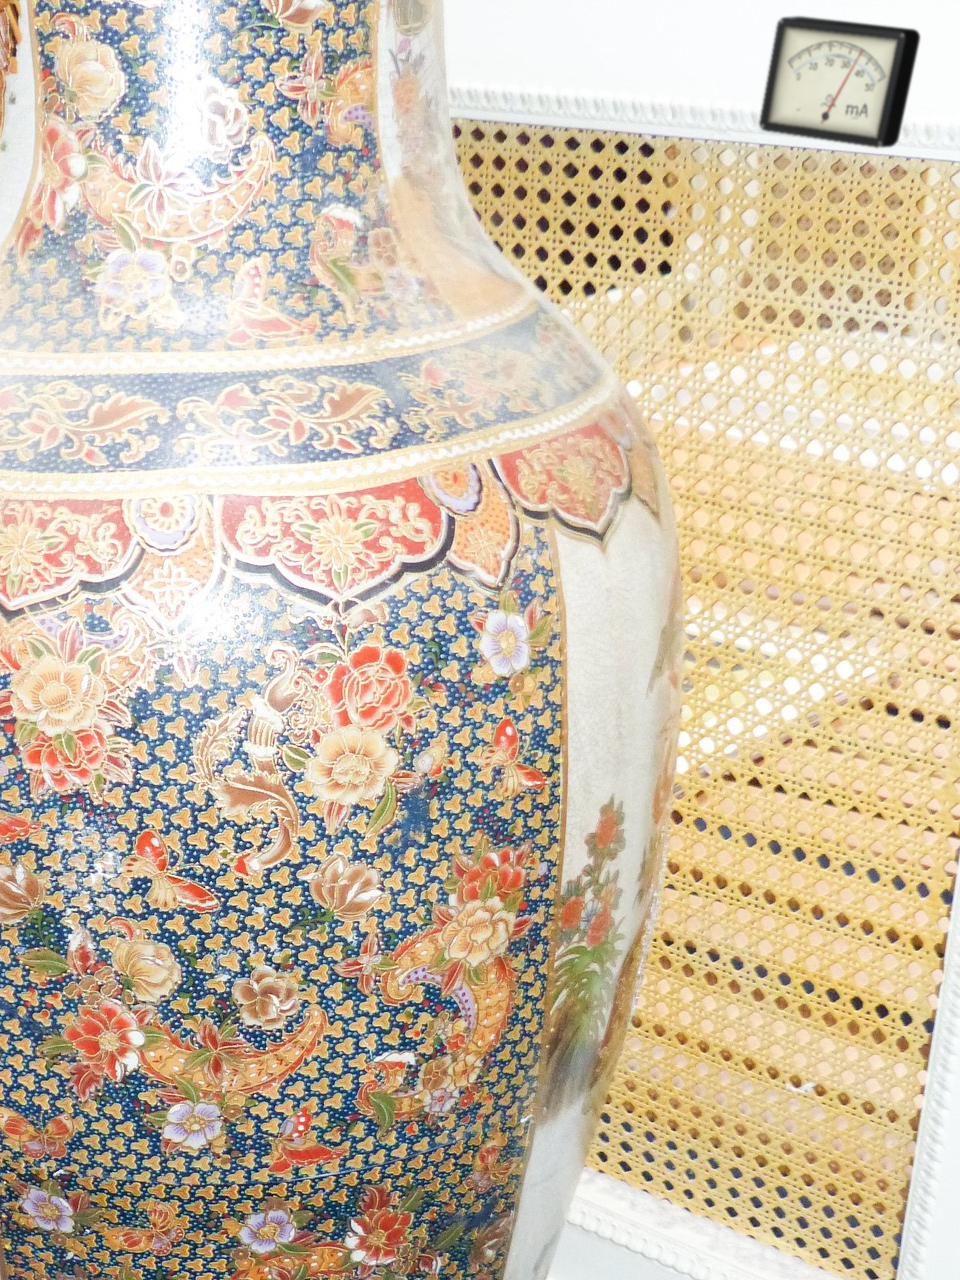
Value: 35 mA
